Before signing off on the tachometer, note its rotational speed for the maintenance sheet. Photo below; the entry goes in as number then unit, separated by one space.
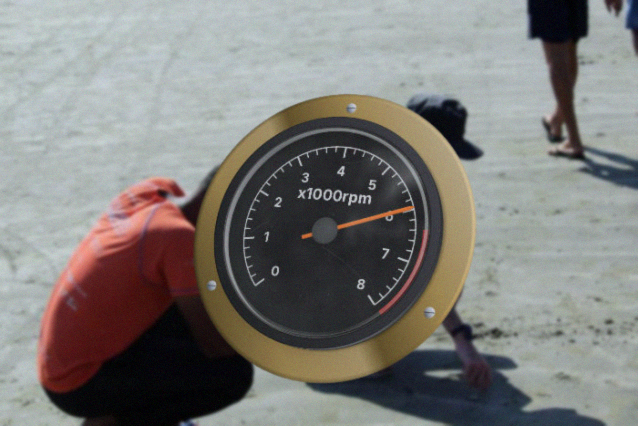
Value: 6000 rpm
